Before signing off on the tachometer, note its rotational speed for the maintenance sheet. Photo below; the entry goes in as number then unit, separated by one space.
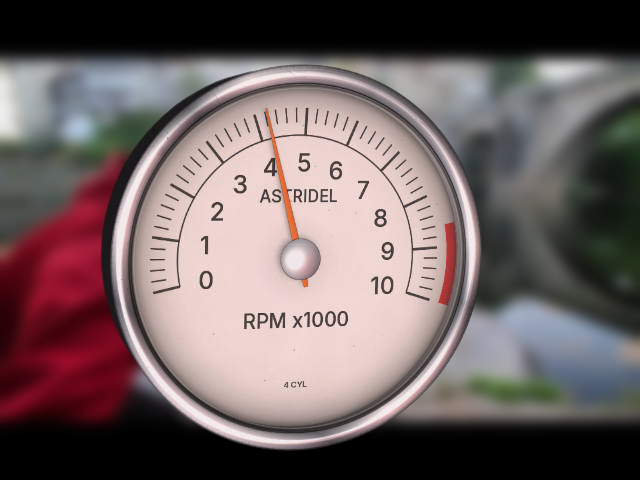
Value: 4200 rpm
